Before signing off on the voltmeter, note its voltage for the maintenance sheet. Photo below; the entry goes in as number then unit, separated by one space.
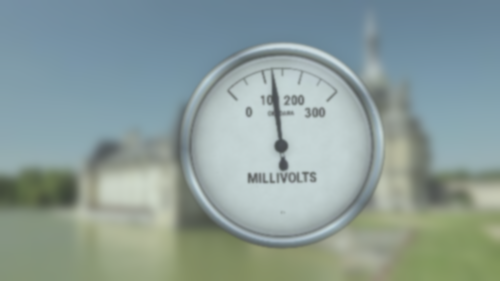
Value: 125 mV
